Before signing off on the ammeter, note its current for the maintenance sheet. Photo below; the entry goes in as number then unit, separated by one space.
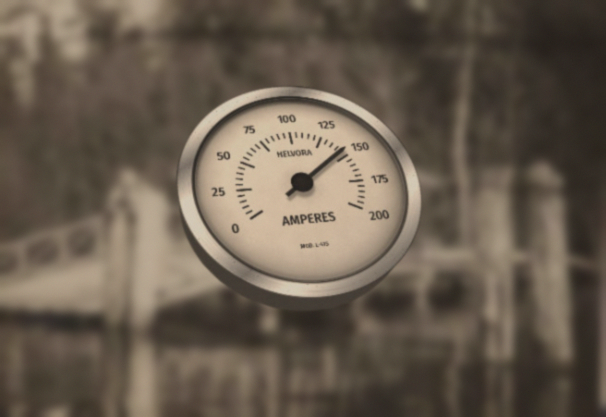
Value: 145 A
